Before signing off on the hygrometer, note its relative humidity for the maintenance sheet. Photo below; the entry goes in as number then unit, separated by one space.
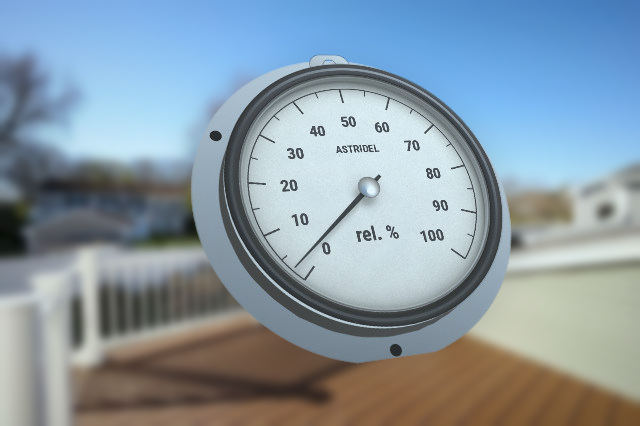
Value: 2.5 %
